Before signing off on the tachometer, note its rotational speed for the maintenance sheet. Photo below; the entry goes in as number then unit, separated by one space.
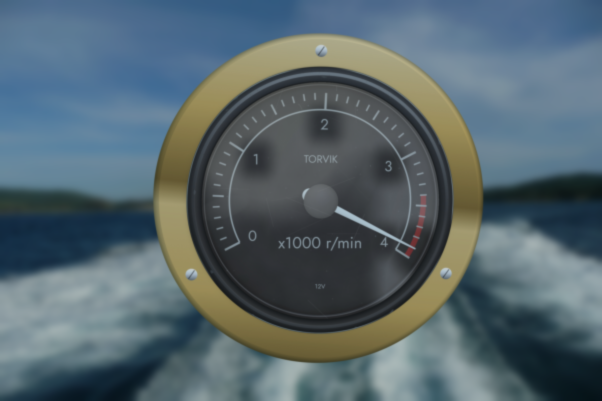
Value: 3900 rpm
